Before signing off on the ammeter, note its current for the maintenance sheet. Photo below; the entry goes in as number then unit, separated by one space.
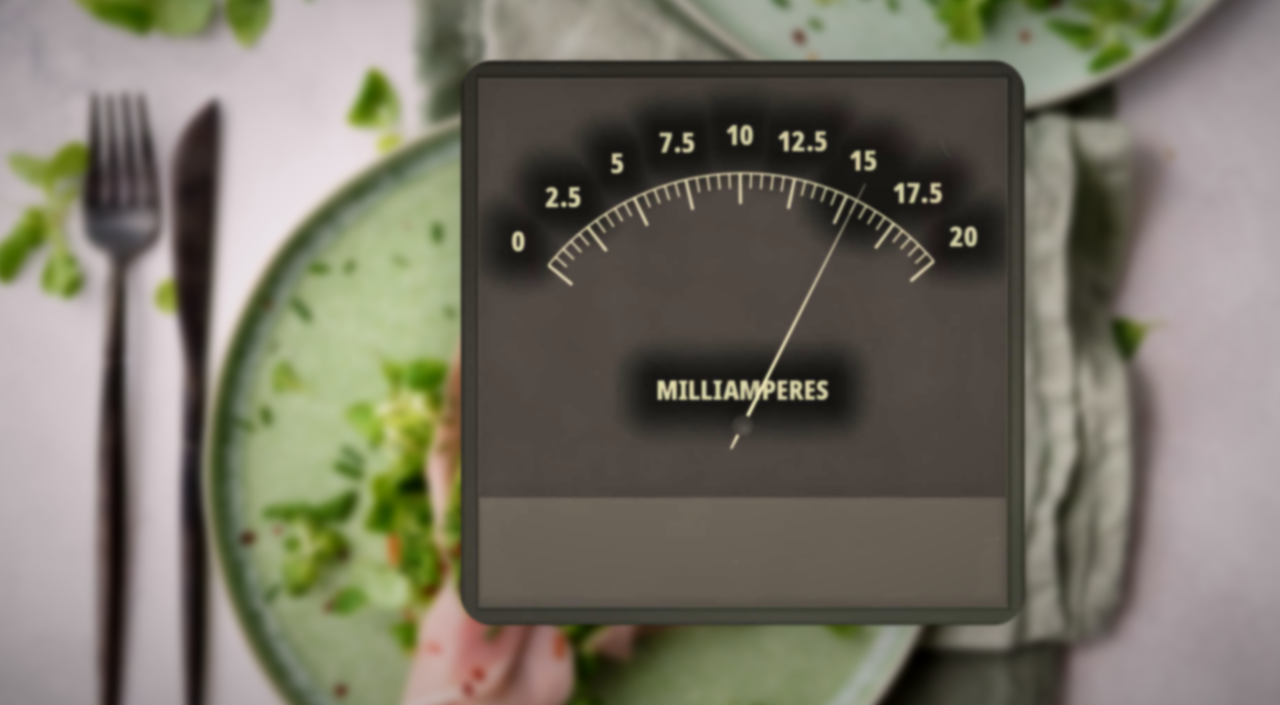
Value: 15.5 mA
